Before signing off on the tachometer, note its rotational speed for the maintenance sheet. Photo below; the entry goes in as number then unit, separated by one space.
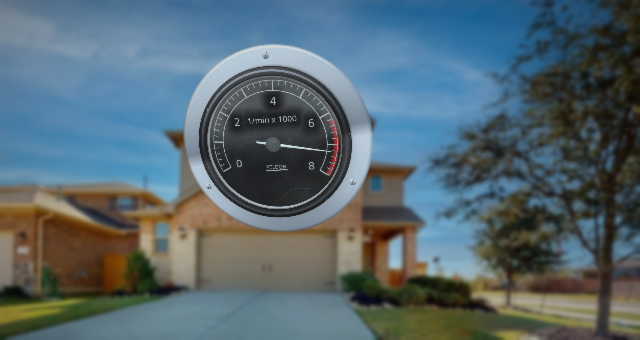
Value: 7200 rpm
